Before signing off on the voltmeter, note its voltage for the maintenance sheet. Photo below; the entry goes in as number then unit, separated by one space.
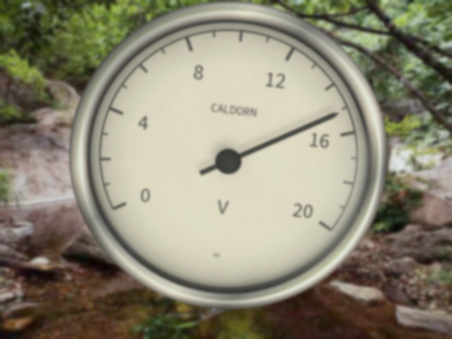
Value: 15 V
